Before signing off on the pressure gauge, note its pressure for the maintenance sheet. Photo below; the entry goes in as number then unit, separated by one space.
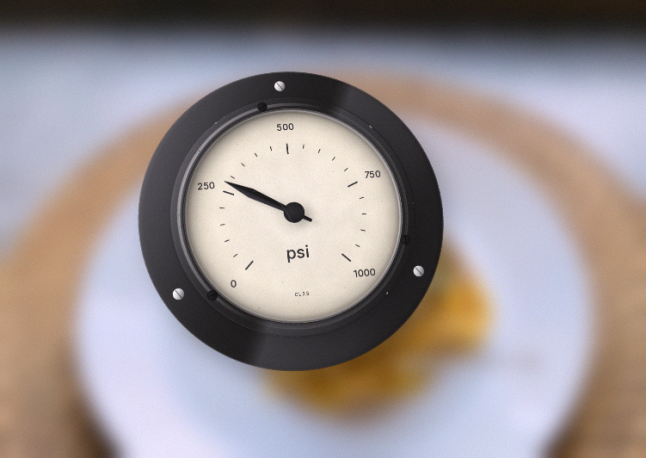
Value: 275 psi
